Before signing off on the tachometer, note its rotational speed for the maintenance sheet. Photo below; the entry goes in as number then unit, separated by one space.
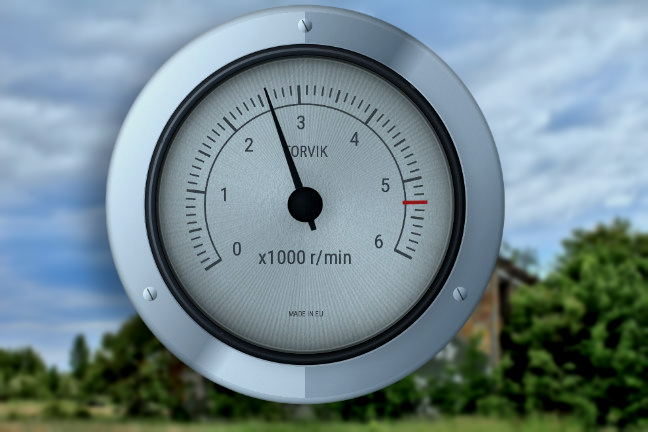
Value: 2600 rpm
